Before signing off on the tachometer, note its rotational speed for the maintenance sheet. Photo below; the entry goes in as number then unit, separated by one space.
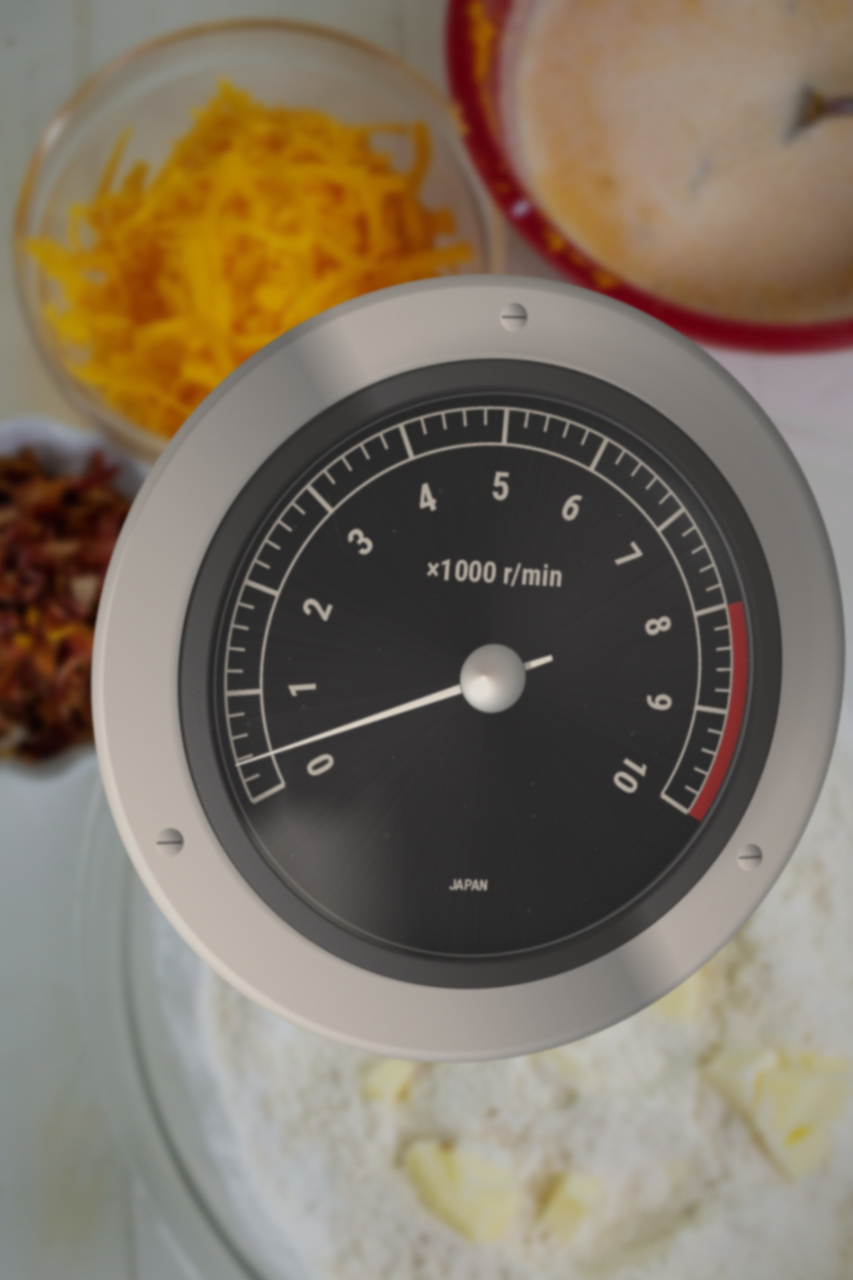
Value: 400 rpm
